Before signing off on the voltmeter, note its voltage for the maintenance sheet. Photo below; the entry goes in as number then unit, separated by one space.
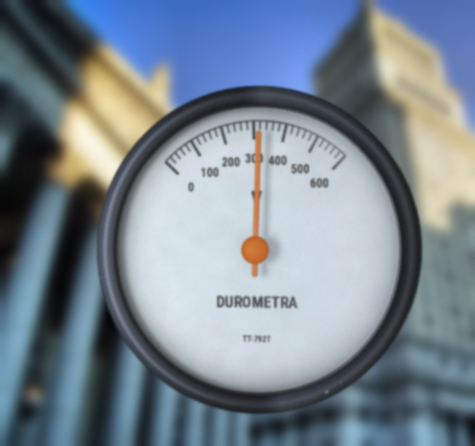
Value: 320 V
